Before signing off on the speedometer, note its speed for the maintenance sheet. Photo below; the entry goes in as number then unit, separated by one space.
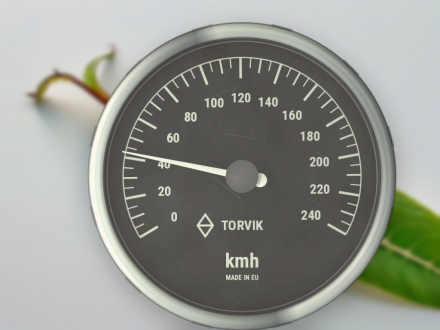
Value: 42.5 km/h
